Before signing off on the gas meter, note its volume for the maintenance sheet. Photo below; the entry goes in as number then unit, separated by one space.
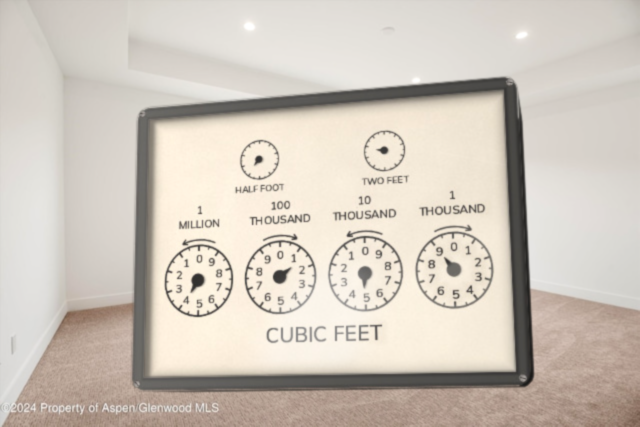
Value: 414900 ft³
